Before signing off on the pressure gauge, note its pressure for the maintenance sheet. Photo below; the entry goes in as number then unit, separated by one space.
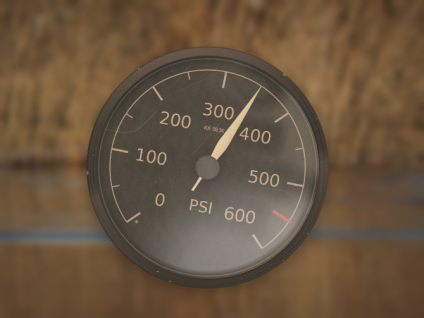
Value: 350 psi
